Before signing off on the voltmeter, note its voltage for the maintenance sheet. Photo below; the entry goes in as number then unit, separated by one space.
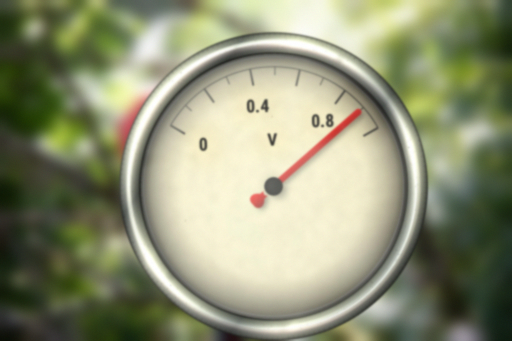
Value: 0.9 V
